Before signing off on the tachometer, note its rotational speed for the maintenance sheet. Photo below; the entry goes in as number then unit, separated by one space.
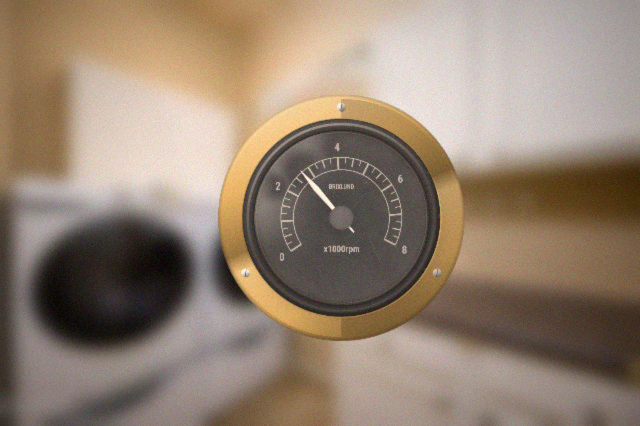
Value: 2750 rpm
